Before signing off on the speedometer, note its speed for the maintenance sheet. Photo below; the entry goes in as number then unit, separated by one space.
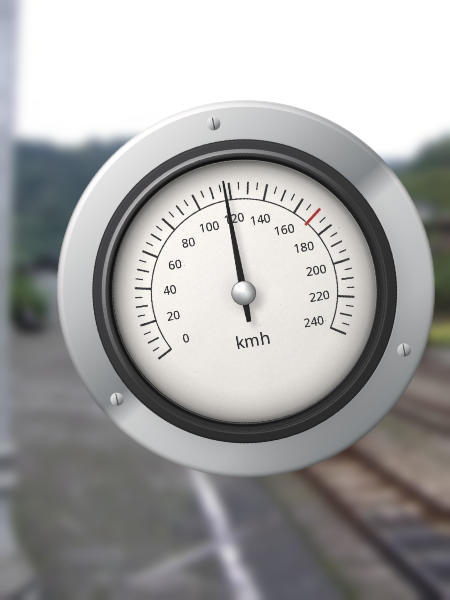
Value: 117.5 km/h
